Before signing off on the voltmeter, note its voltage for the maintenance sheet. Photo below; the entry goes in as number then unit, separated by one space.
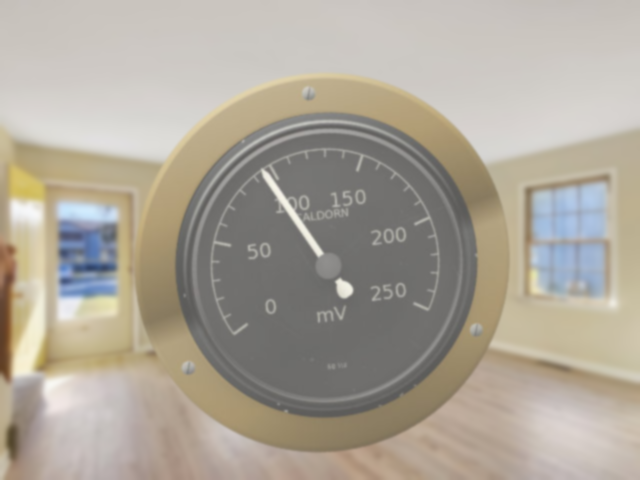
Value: 95 mV
